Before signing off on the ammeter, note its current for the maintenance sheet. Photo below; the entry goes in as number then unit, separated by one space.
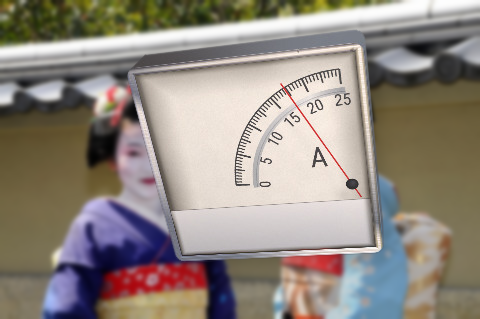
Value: 17.5 A
